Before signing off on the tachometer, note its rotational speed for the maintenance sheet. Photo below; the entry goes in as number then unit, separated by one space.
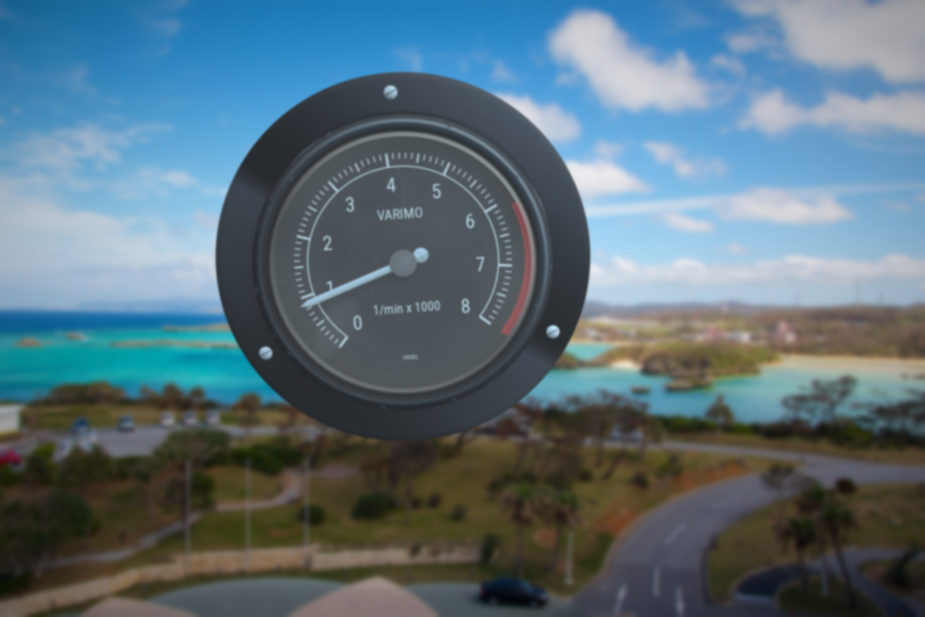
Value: 900 rpm
